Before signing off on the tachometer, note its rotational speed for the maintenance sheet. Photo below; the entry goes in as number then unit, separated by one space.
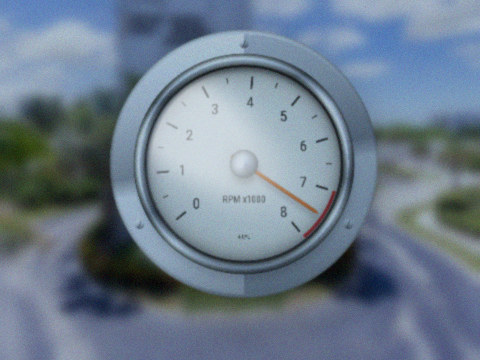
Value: 7500 rpm
